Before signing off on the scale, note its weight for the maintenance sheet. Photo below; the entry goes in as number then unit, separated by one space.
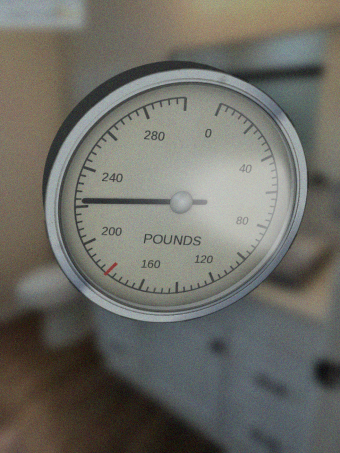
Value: 224 lb
